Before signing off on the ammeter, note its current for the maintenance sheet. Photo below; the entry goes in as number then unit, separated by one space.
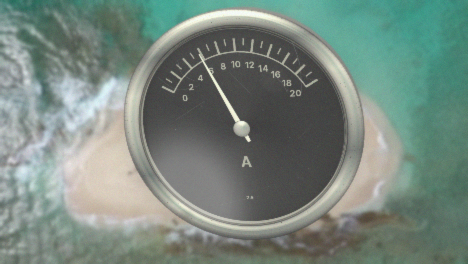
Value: 6 A
